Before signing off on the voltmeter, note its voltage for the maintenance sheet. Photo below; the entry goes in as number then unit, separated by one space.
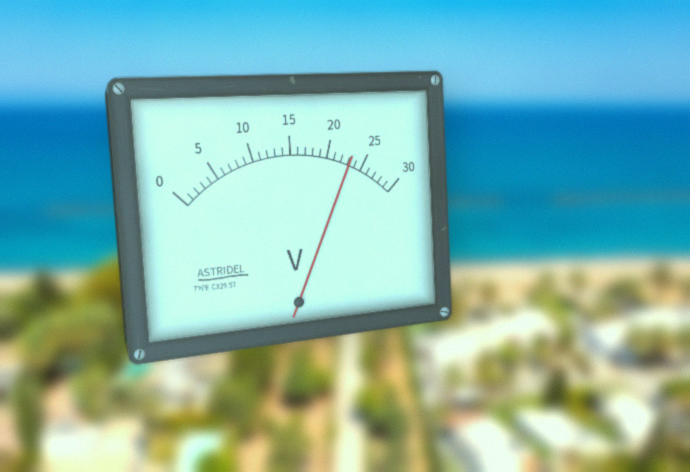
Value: 23 V
